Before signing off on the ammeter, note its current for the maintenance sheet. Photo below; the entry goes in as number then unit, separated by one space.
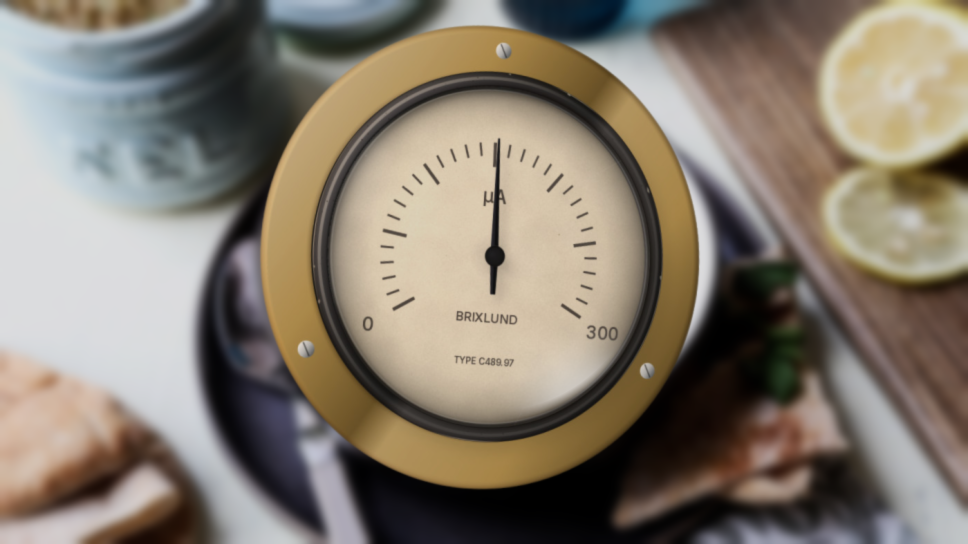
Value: 150 µA
